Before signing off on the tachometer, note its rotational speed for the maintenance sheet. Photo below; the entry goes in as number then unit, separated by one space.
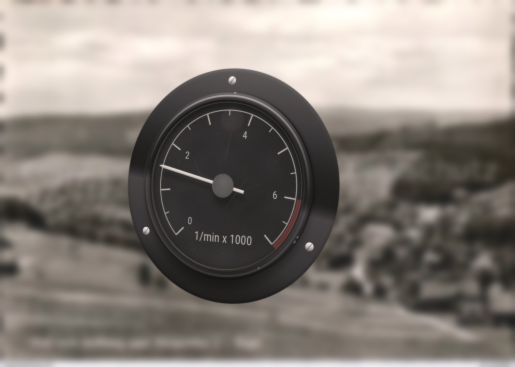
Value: 1500 rpm
